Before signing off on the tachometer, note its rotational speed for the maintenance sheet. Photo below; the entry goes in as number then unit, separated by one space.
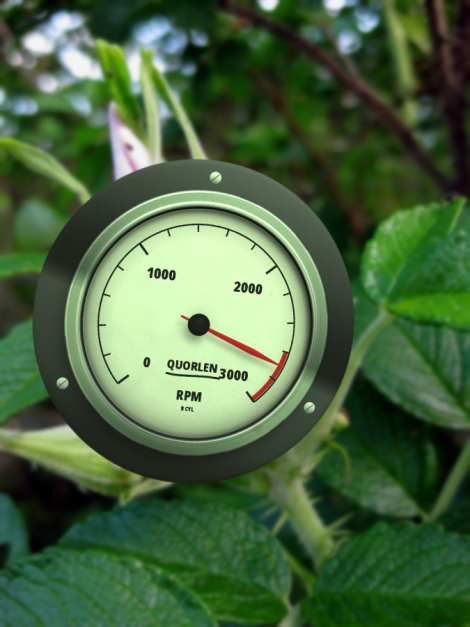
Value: 2700 rpm
